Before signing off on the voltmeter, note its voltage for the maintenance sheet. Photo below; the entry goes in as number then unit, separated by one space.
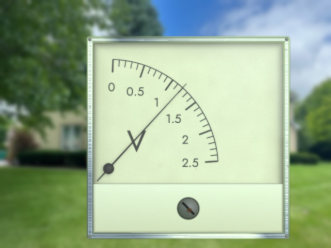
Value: 1.2 V
